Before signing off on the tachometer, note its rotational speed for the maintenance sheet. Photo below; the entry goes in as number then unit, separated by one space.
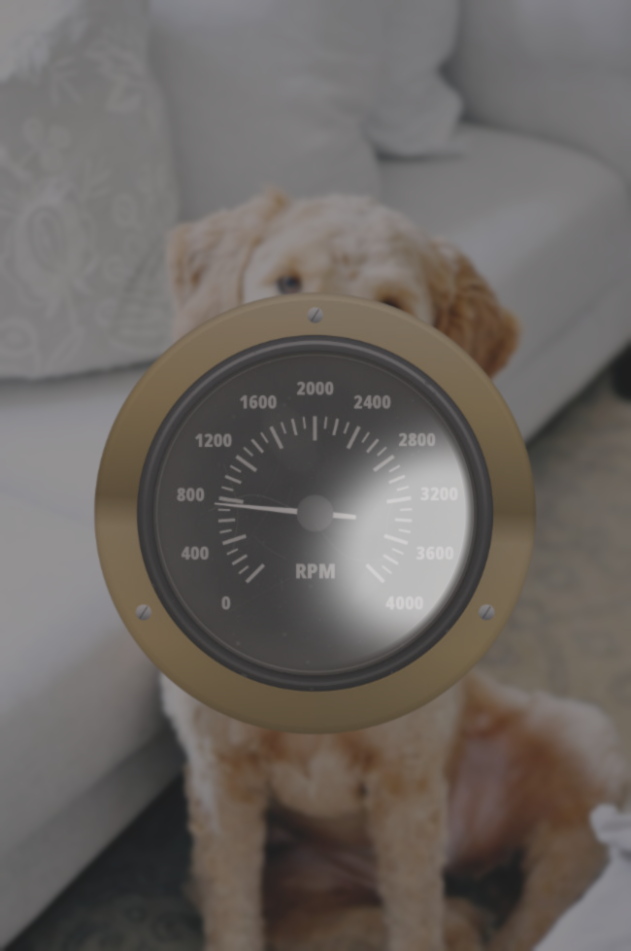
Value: 750 rpm
